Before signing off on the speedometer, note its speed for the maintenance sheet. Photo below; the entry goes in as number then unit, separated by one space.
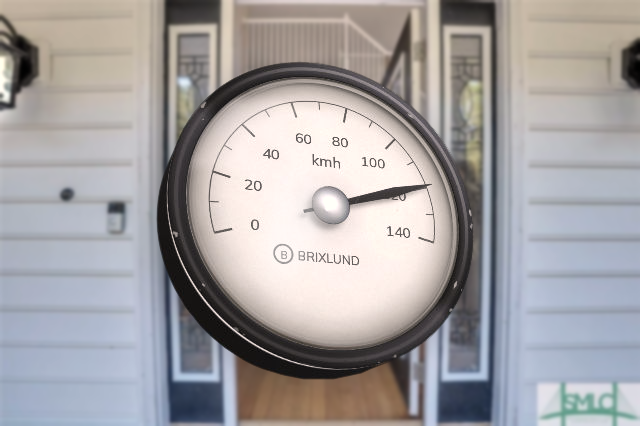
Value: 120 km/h
